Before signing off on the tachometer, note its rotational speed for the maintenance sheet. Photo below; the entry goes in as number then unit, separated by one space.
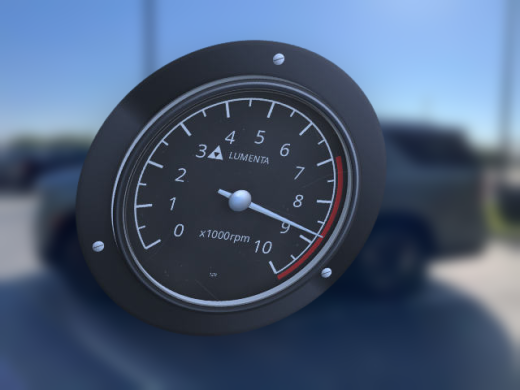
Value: 8750 rpm
